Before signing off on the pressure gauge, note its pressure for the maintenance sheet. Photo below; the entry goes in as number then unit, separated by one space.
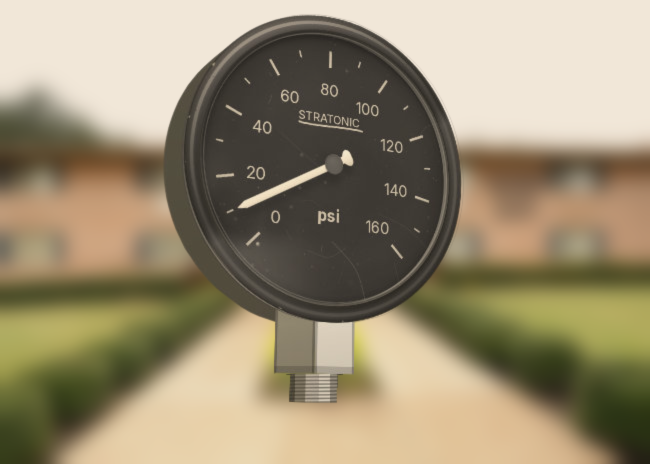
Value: 10 psi
